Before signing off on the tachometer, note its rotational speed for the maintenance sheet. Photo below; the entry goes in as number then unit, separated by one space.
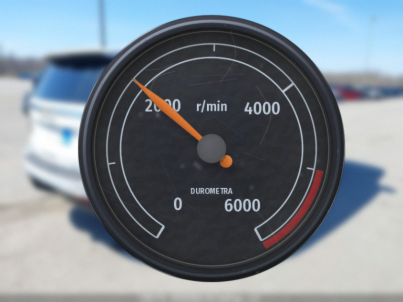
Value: 2000 rpm
